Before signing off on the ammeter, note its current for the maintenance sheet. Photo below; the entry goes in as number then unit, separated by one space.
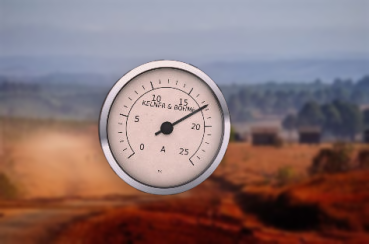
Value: 17.5 A
